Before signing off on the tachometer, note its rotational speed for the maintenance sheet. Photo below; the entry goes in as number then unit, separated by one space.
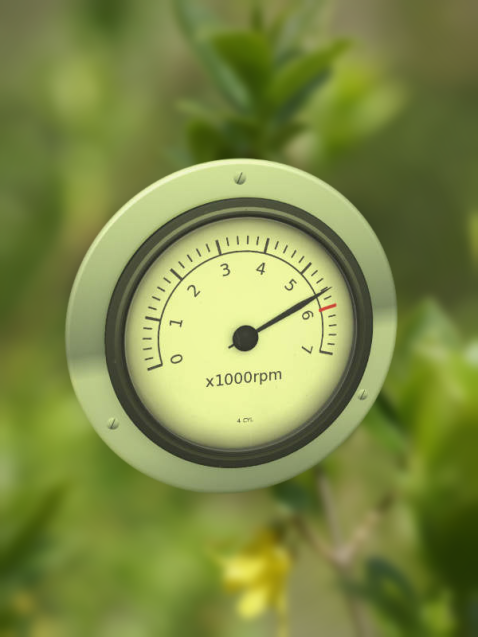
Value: 5600 rpm
